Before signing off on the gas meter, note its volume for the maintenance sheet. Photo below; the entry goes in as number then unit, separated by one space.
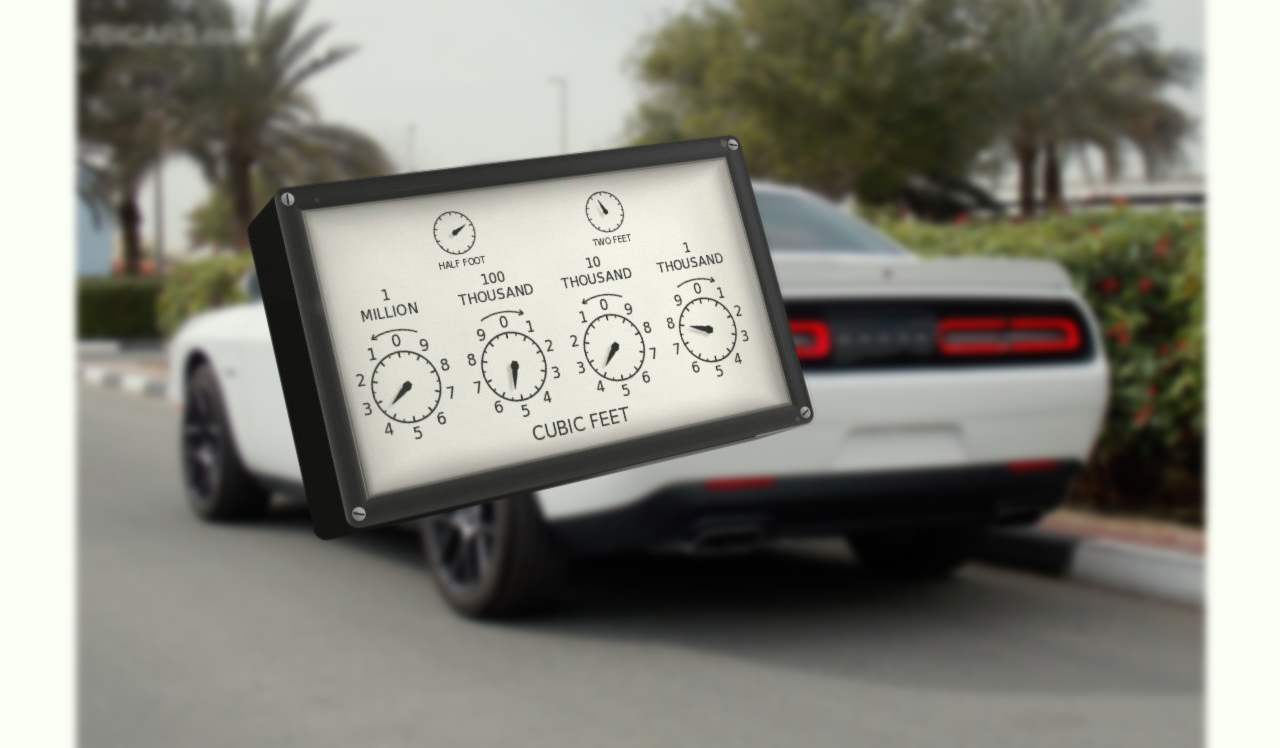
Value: 353800 ft³
